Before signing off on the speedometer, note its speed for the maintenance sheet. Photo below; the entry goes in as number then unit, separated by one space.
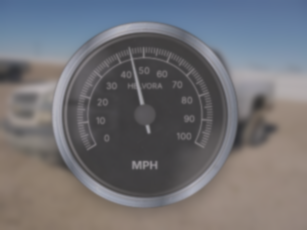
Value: 45 mph
